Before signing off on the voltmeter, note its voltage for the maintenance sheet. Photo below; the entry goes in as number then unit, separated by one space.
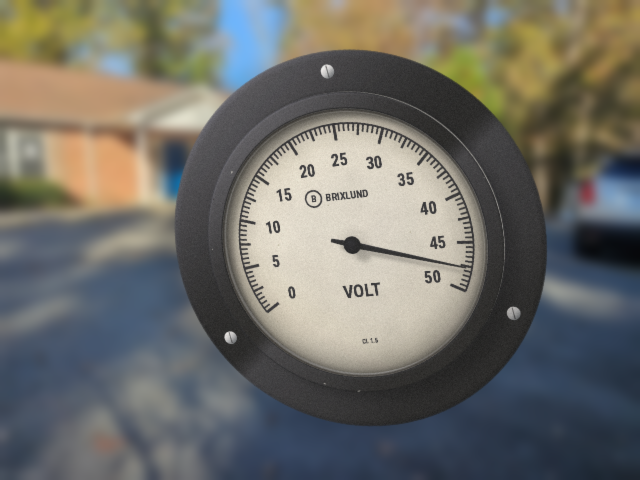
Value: 47.5 V
